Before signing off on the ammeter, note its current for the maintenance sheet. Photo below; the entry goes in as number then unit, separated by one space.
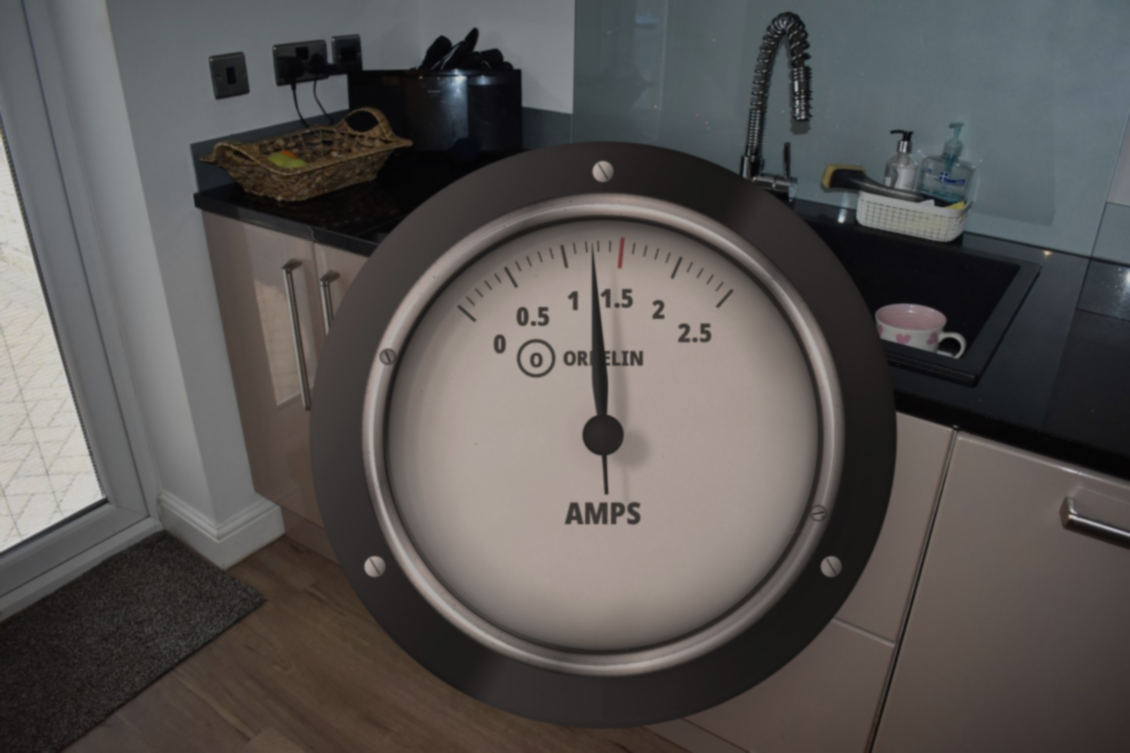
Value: 1.25 A
